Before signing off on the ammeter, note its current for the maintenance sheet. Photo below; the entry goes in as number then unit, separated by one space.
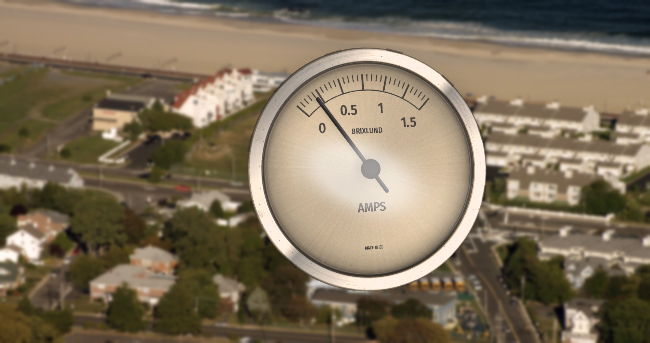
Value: 0.2 A
